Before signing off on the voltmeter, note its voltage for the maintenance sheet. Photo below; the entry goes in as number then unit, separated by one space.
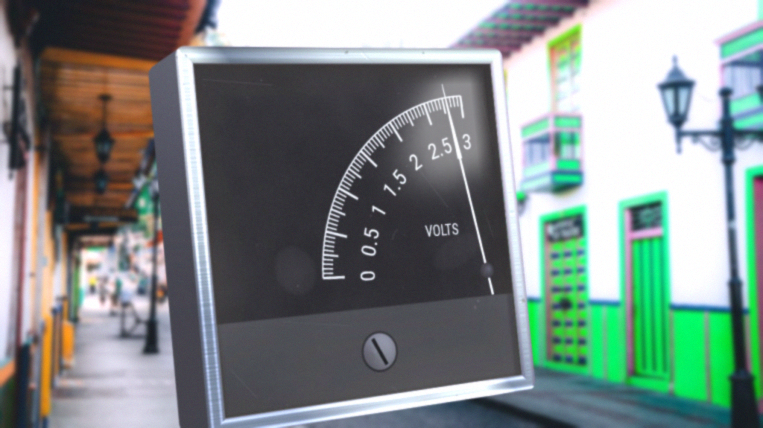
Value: 2.75 V
